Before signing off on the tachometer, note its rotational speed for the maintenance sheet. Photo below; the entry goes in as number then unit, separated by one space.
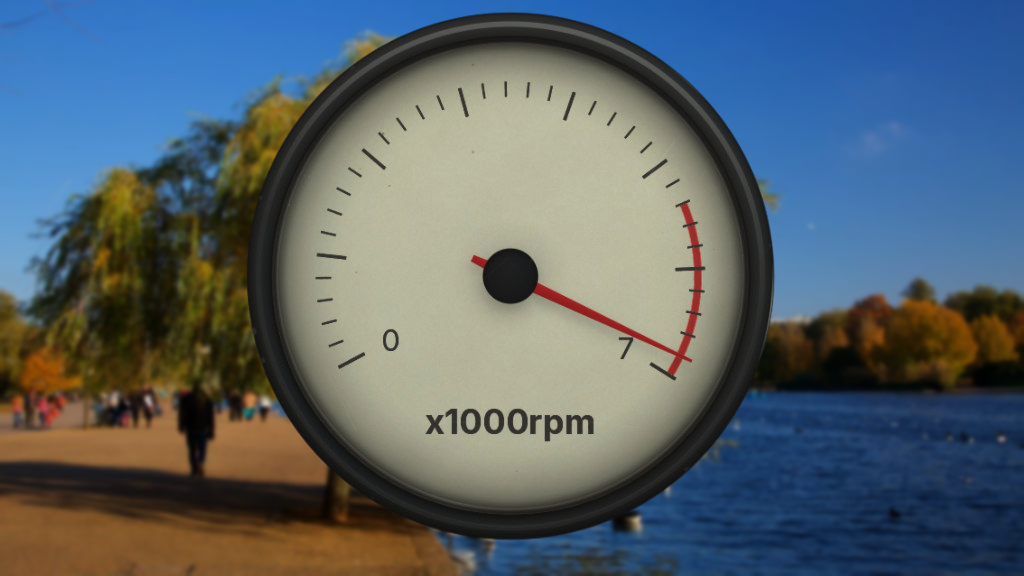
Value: 6800 rpm
